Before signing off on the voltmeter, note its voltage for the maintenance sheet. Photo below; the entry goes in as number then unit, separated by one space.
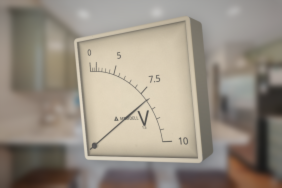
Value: 8 V
